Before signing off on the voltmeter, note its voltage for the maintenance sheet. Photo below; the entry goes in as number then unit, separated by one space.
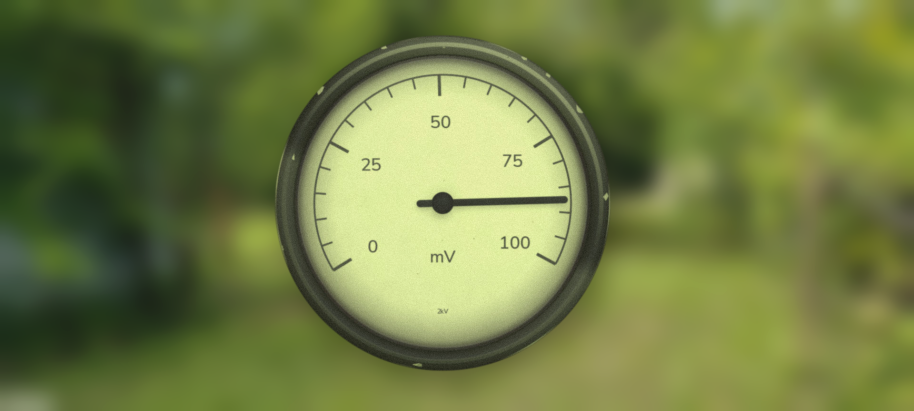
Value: 87.5 mV
